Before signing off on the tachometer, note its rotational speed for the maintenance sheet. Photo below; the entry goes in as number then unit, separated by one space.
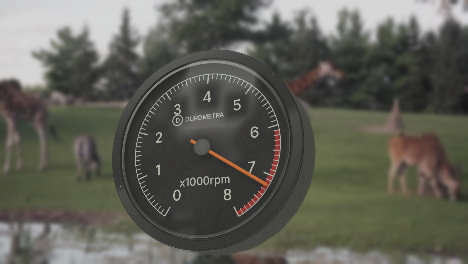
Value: 7200 rpm
